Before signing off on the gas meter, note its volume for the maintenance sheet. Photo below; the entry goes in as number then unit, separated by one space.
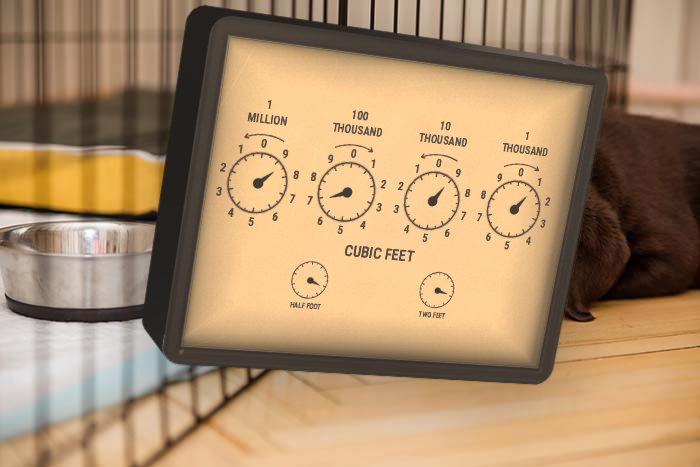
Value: 869100 ft³
